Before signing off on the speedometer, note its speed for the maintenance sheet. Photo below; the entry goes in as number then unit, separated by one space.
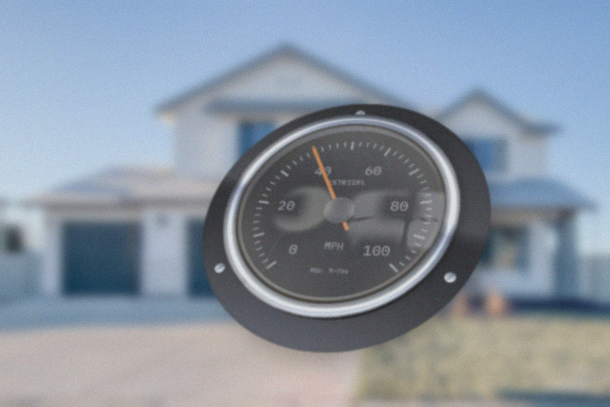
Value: 40 mph
